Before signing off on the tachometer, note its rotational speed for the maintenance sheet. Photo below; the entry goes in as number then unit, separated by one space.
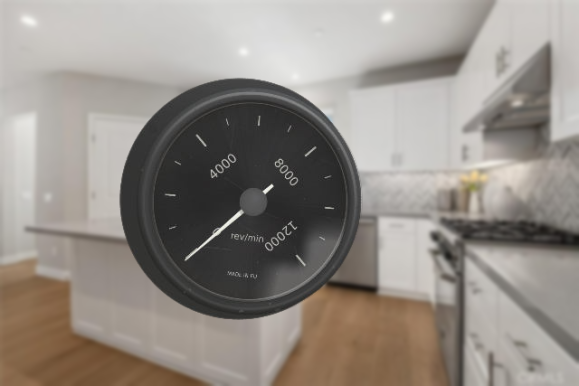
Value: 0 rpm
